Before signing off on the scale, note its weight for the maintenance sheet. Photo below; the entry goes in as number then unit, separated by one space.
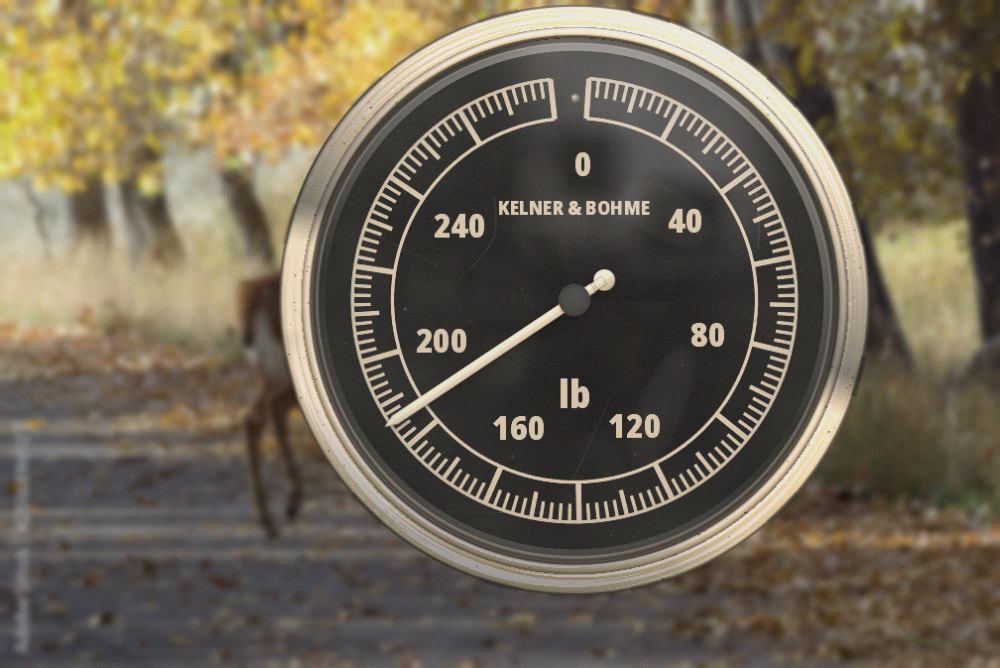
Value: 186 lb
